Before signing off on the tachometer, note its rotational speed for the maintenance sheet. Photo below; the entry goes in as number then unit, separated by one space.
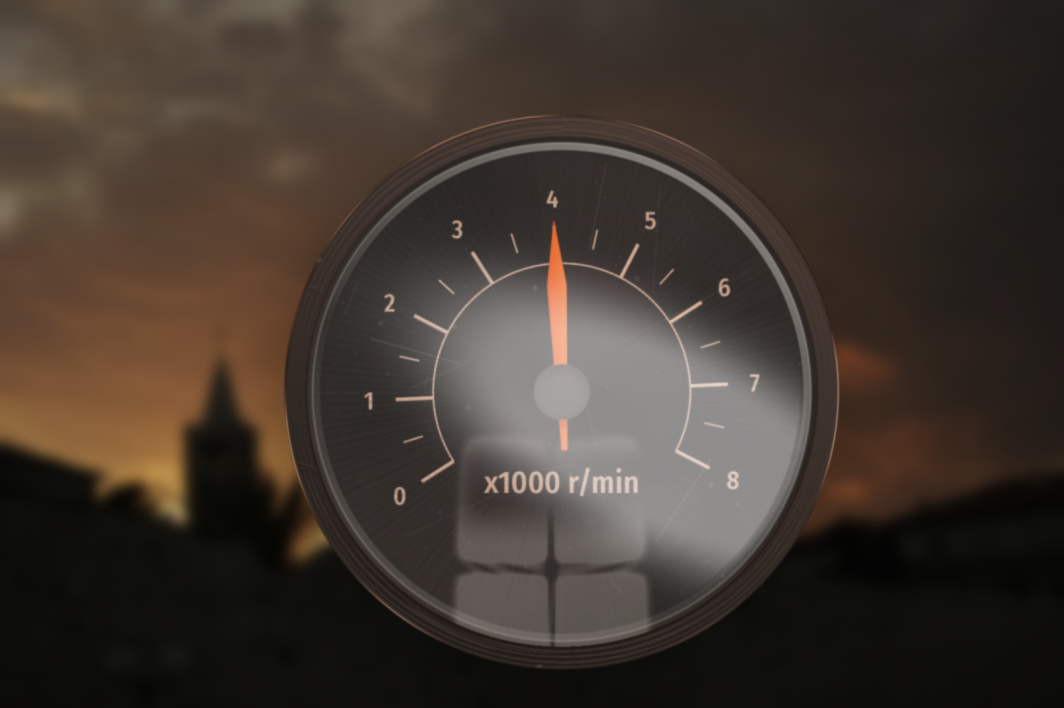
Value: 4000 rpm
